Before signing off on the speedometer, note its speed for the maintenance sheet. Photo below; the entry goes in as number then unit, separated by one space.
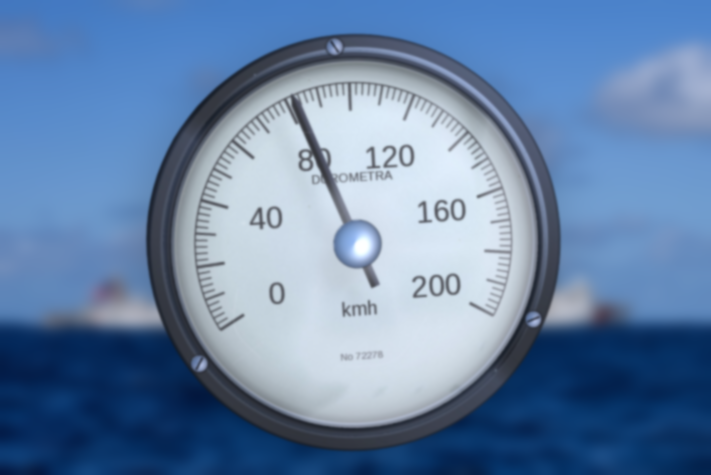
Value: 82 km/h
